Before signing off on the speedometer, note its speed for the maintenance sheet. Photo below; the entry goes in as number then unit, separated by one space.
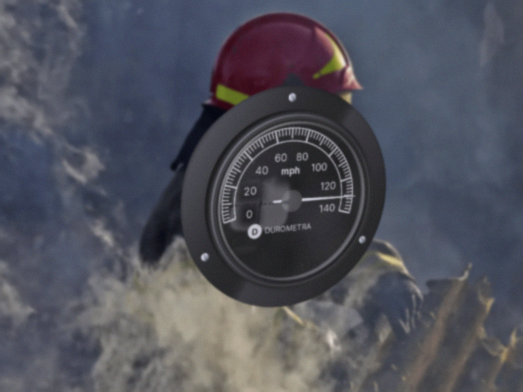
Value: 130 mph
